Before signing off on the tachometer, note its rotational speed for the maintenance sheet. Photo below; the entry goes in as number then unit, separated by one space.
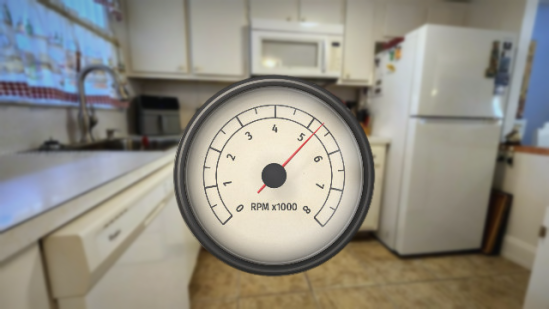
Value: 5250 rpm
